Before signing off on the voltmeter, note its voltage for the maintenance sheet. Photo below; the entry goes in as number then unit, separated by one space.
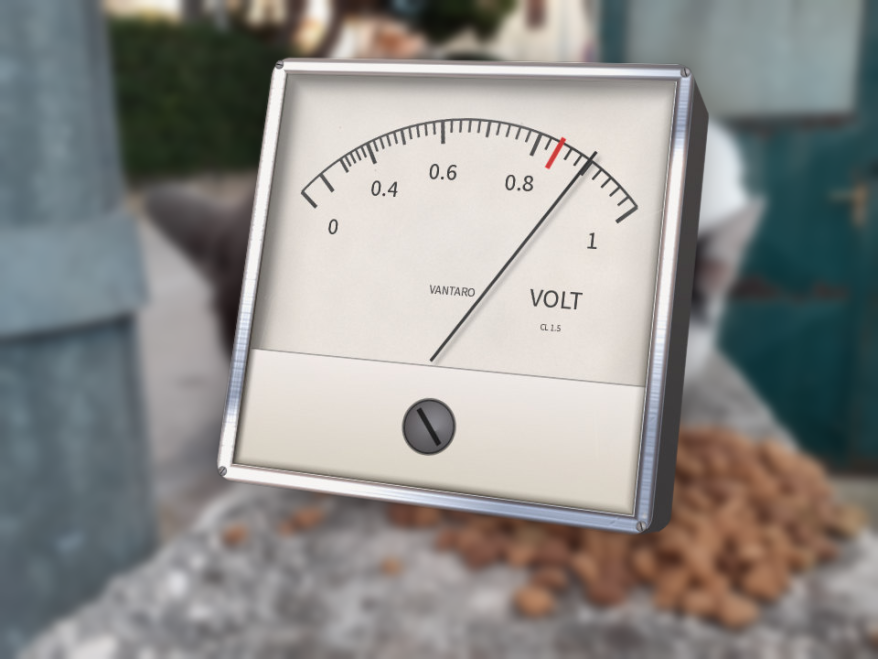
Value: 0.9 V
